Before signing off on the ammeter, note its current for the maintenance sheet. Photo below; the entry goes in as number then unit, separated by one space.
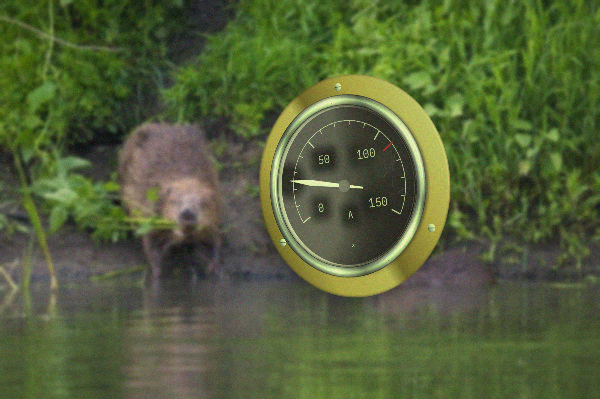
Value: 25 A
